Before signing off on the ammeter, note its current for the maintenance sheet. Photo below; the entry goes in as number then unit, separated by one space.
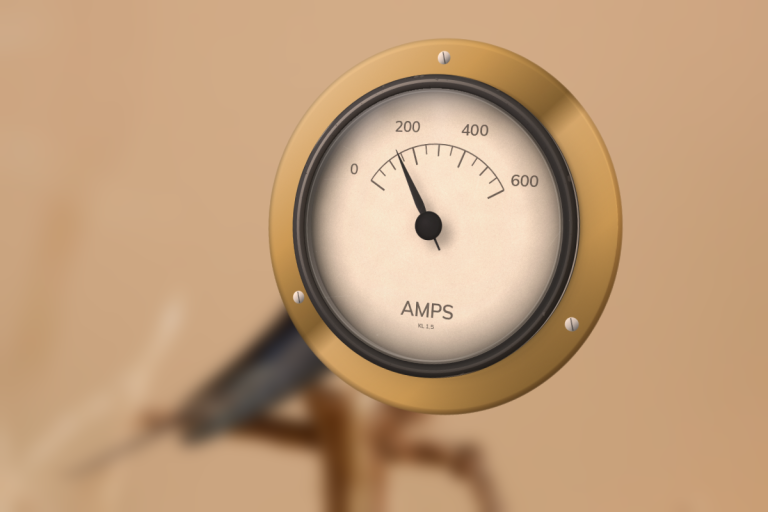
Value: 150 A
